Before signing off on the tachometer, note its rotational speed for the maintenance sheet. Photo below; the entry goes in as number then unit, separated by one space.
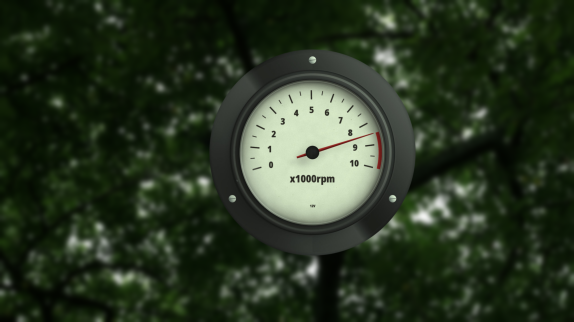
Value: 8500 rpm
